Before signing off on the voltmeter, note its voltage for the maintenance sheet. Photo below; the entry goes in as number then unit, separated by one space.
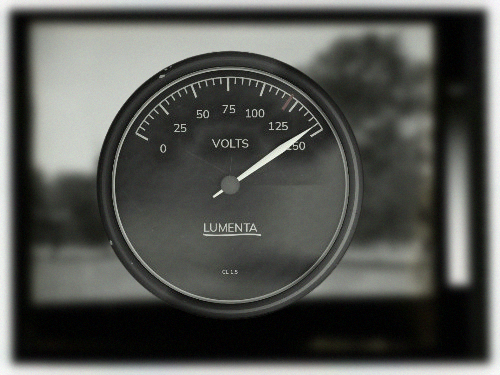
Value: 145 V
